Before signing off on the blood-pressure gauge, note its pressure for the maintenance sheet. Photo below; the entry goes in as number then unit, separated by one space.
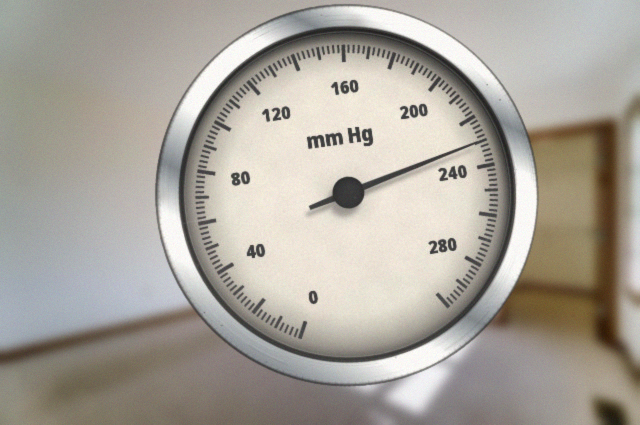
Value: 230 mmHg
